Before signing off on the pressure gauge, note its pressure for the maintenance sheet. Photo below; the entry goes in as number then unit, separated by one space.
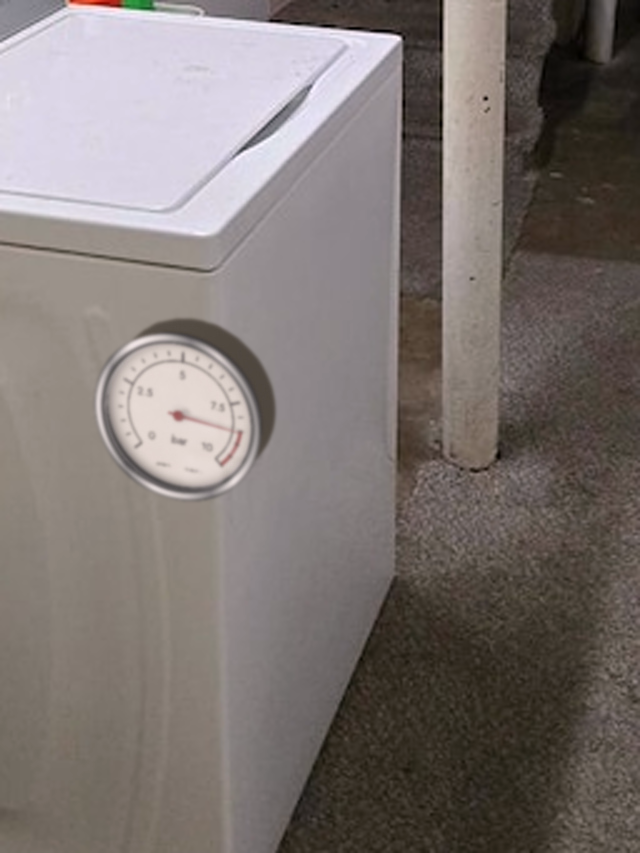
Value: 8.5 bar
